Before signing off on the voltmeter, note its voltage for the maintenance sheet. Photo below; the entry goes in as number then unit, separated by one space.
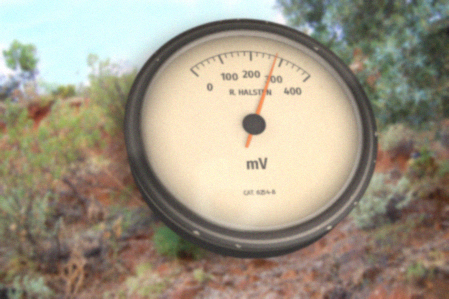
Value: 280 mV
